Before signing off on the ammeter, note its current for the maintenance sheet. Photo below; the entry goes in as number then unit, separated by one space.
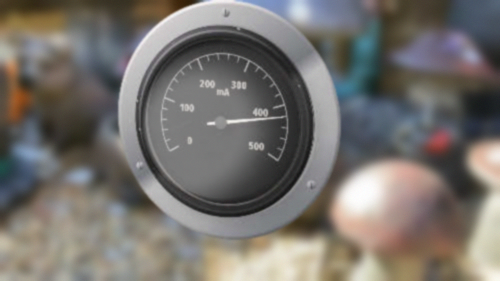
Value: 420 mA
